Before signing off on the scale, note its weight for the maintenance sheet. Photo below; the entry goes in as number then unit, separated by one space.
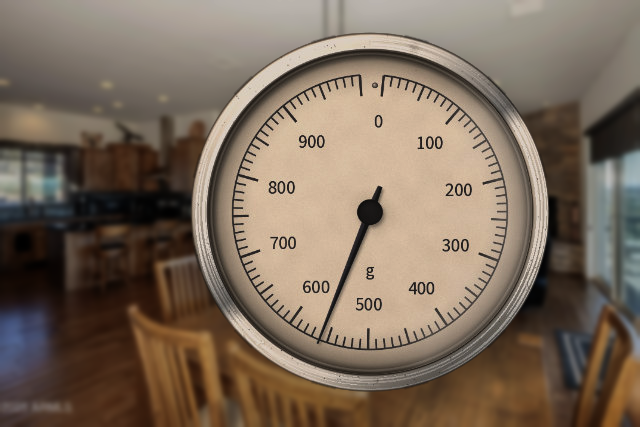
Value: 560 g
